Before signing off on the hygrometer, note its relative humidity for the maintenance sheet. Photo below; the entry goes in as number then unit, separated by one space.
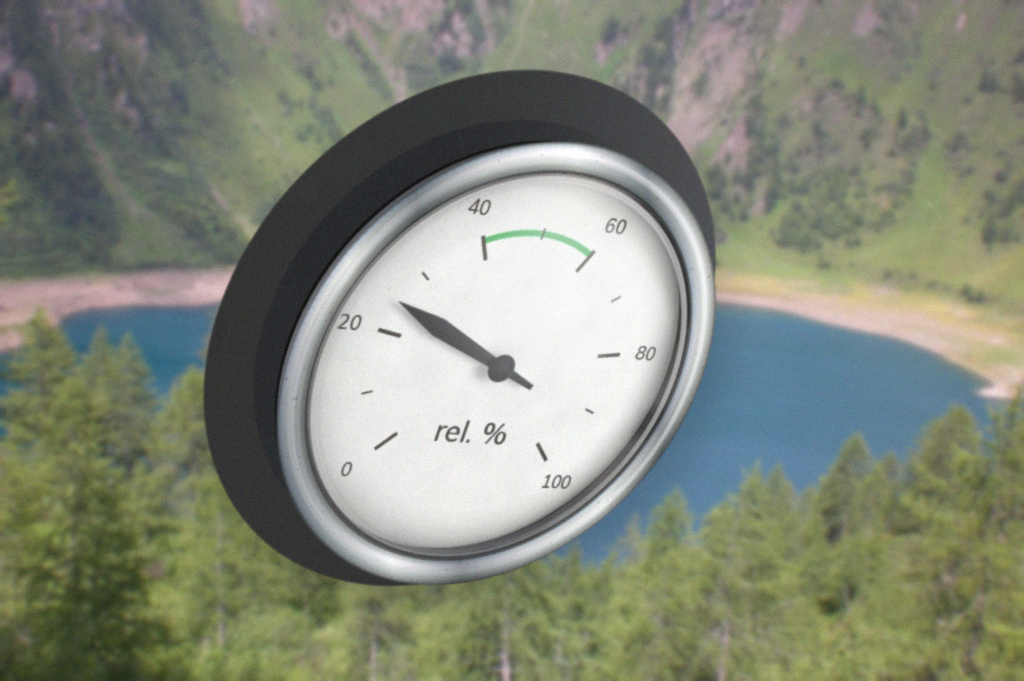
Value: 25 %
